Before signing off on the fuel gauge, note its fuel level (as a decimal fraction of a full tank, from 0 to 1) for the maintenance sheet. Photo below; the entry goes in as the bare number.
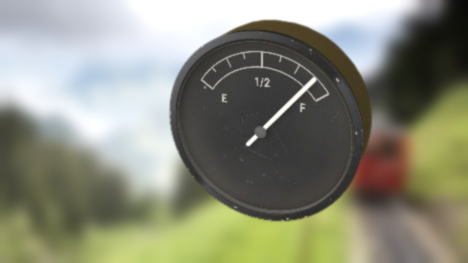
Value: 0.875
